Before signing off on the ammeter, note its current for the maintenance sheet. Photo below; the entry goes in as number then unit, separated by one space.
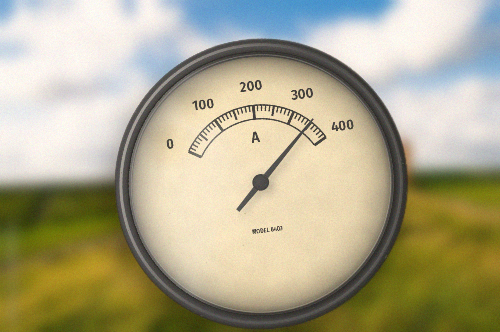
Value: 350 A
